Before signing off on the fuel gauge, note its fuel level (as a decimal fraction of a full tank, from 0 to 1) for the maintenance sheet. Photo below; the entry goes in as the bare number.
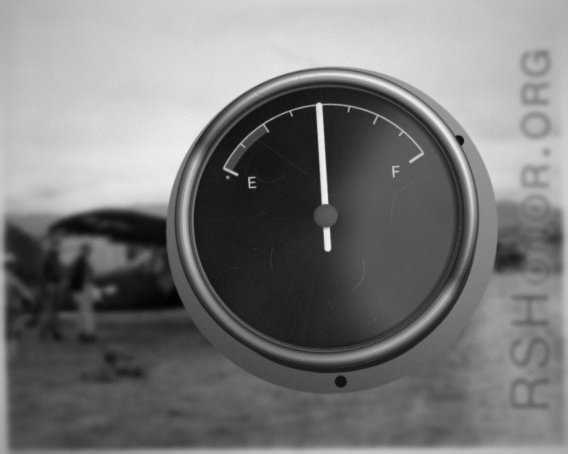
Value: 0.5
